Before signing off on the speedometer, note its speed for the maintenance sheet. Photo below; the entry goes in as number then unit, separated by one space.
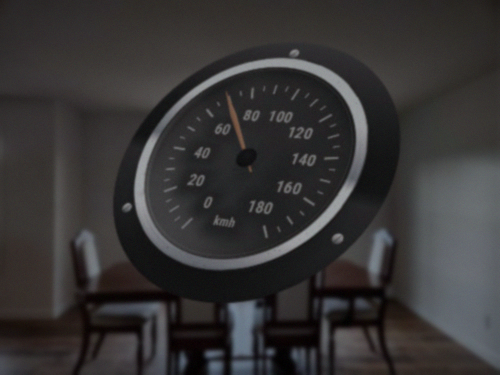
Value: 70 km/h
